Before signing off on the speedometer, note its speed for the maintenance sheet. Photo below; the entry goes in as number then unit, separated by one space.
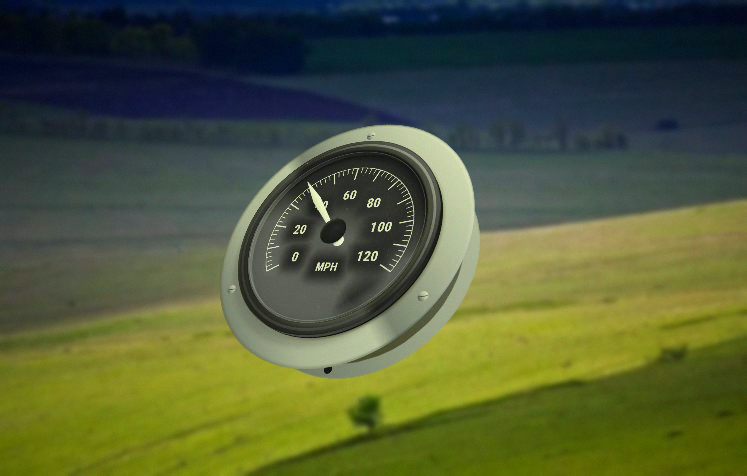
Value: 40 mph
